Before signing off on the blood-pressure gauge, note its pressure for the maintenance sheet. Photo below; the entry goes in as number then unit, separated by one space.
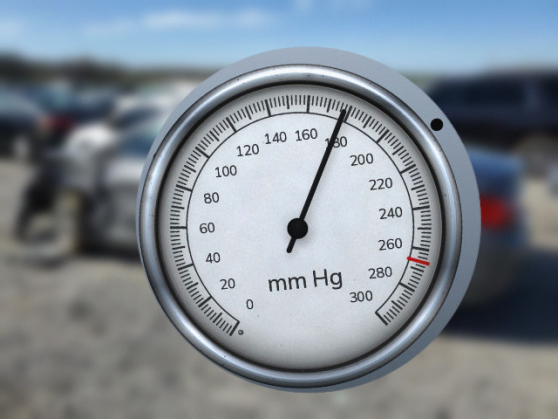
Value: 178 mmHg
